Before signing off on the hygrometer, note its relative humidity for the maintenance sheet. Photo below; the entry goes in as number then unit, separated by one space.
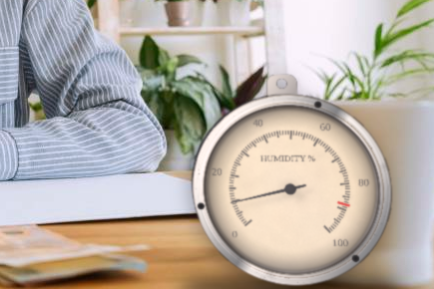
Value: 10 %
